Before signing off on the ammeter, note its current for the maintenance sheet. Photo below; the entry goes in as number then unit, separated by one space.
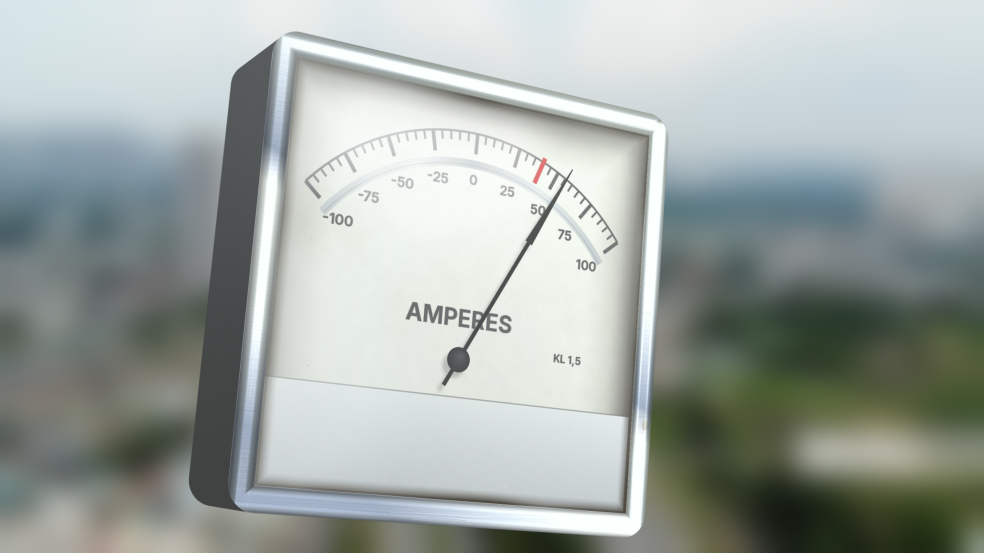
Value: 55 A
